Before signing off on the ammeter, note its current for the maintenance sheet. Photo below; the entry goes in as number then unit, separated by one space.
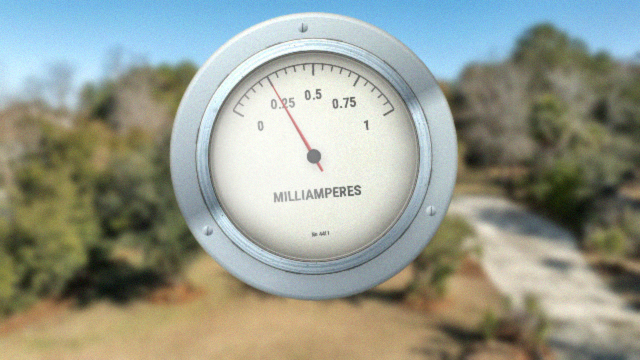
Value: 0.25 mA
